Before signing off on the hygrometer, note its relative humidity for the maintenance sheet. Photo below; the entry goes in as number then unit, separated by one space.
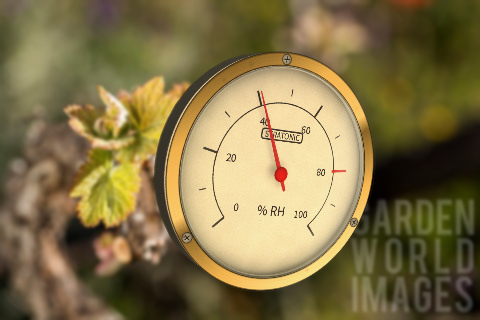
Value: 40 %
